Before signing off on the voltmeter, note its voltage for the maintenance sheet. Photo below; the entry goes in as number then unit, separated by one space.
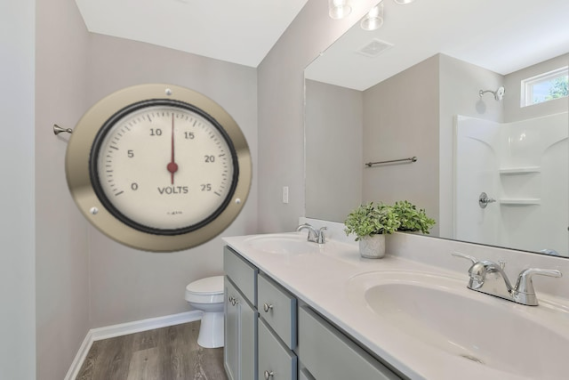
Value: 12.5 V
